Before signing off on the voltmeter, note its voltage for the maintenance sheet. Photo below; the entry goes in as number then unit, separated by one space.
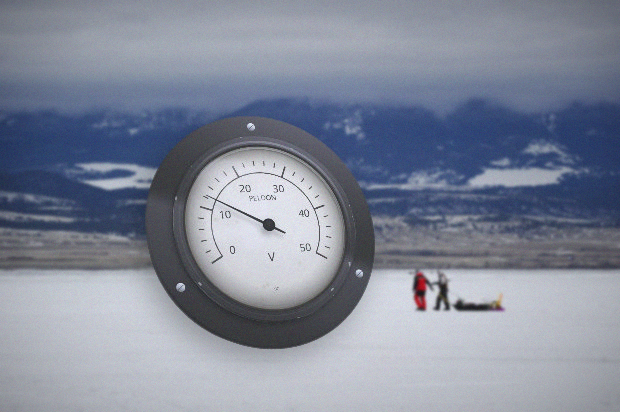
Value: 12 V
